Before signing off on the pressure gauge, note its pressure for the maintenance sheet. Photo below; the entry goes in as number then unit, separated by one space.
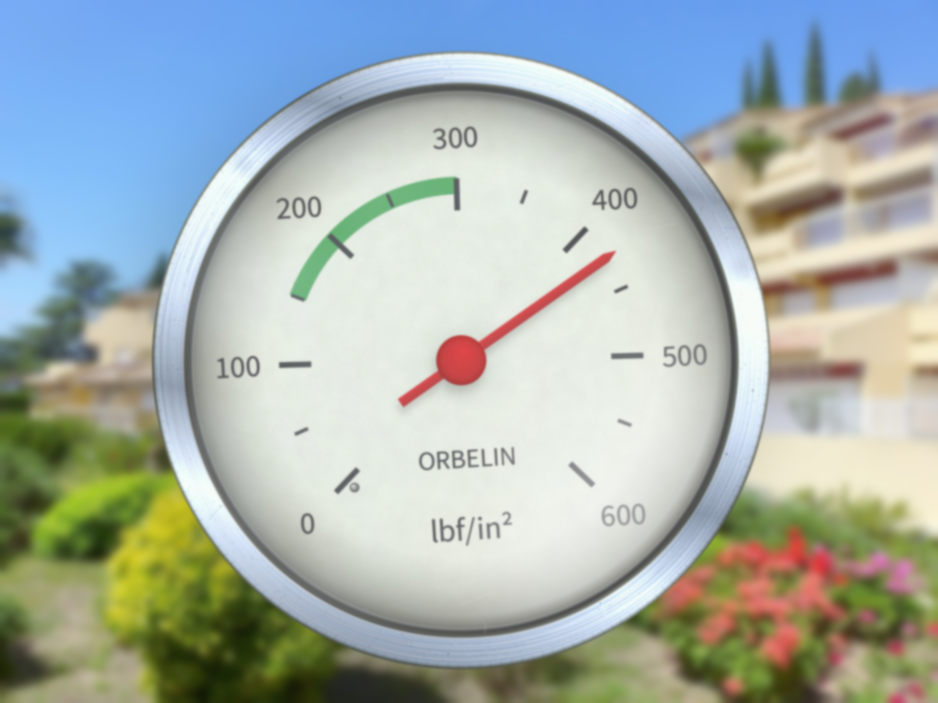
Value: 425 psi
